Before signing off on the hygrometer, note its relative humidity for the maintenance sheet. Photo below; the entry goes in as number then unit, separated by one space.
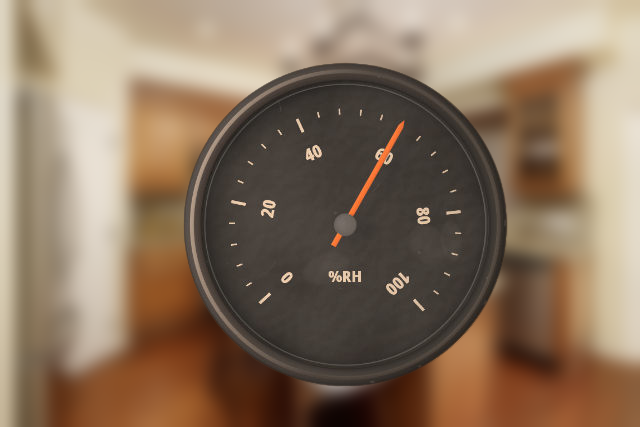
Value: 60 %
